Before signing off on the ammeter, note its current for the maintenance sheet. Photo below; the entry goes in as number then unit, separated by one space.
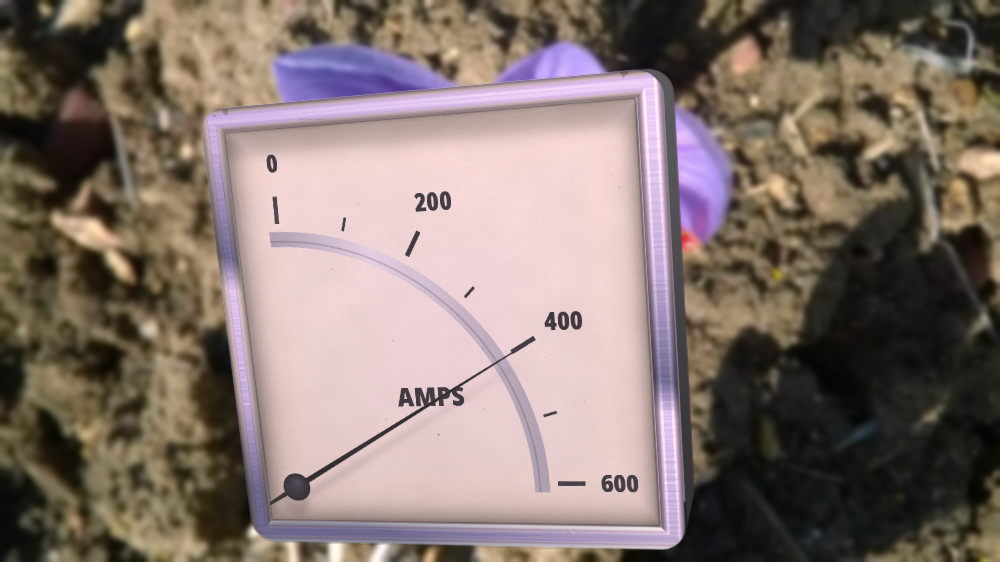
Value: 400 A
